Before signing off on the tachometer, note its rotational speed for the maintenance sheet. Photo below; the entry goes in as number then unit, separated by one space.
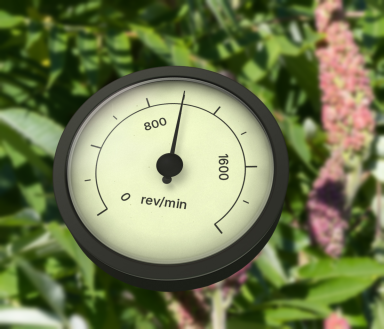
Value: 1000 rpm
